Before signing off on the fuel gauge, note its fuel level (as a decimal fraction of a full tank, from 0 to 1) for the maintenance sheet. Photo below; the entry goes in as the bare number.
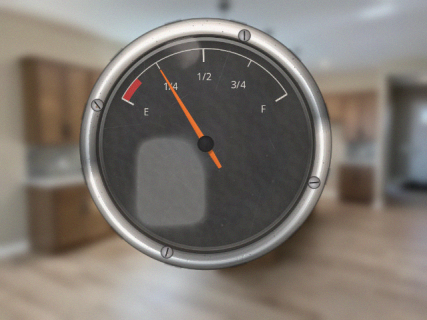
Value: 0.25
